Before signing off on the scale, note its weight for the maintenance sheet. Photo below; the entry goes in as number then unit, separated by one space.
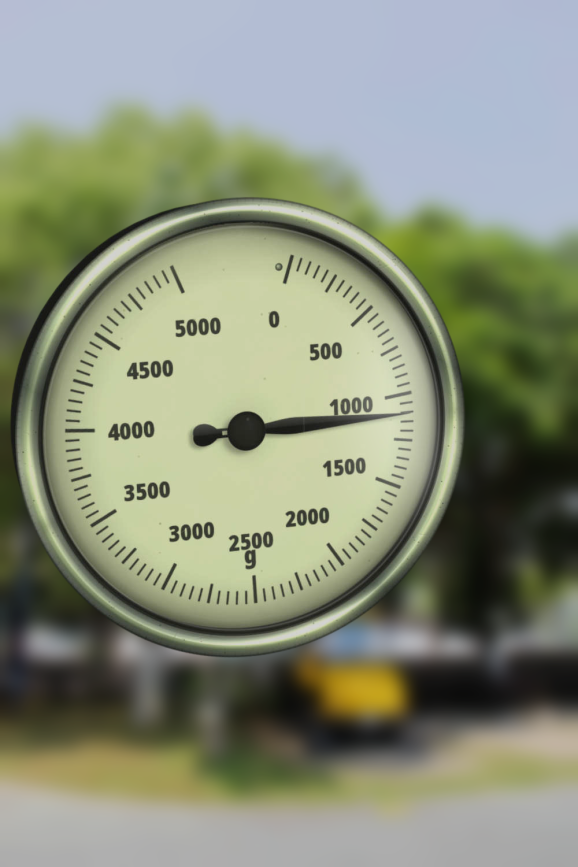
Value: 1100 g
